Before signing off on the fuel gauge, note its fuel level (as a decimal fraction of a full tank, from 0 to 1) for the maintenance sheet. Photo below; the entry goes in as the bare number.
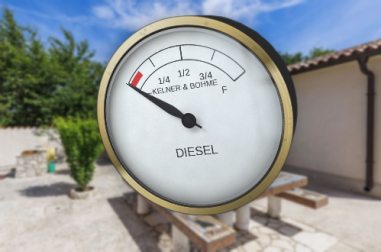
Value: 0
